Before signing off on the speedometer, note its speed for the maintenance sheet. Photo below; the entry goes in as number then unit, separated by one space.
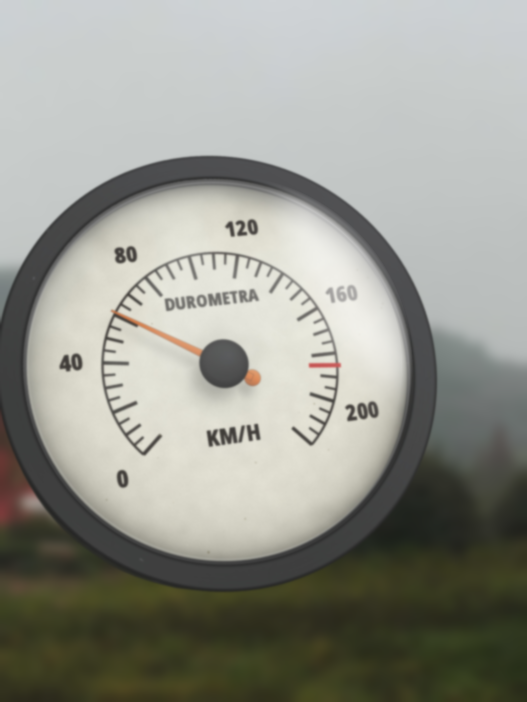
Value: 60 km/h
